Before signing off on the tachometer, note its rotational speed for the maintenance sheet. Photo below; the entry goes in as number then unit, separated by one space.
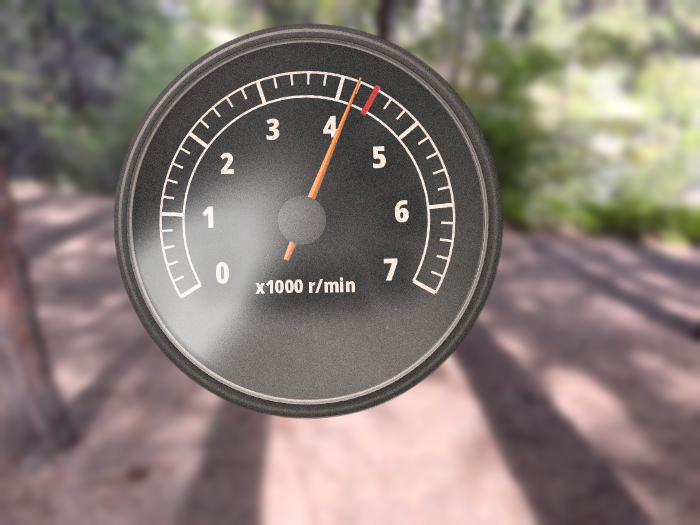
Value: 4200 rpm
